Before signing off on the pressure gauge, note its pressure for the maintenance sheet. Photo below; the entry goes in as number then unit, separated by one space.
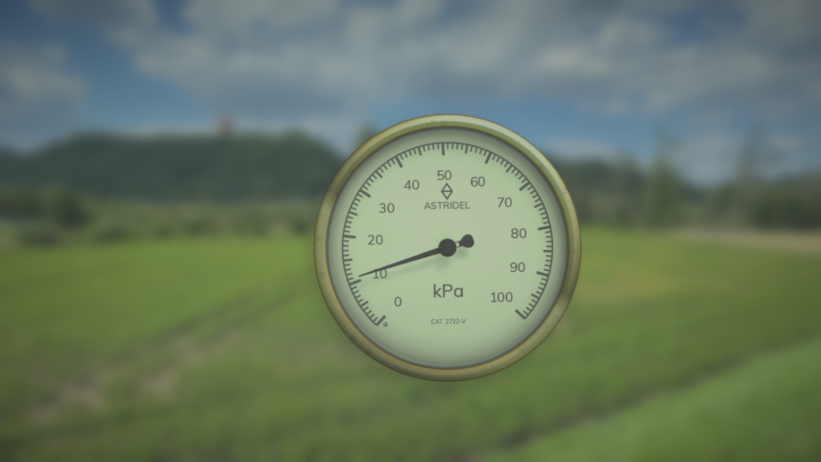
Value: 11 kPa
